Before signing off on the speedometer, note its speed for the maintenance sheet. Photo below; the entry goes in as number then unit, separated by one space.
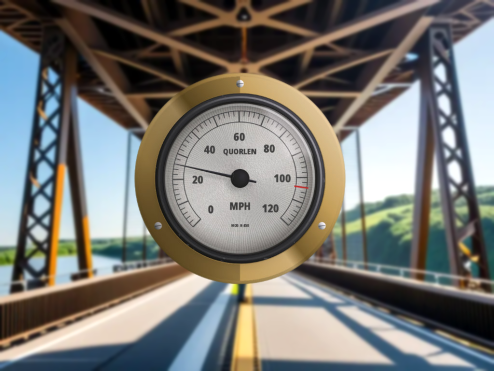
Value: 26 mph
